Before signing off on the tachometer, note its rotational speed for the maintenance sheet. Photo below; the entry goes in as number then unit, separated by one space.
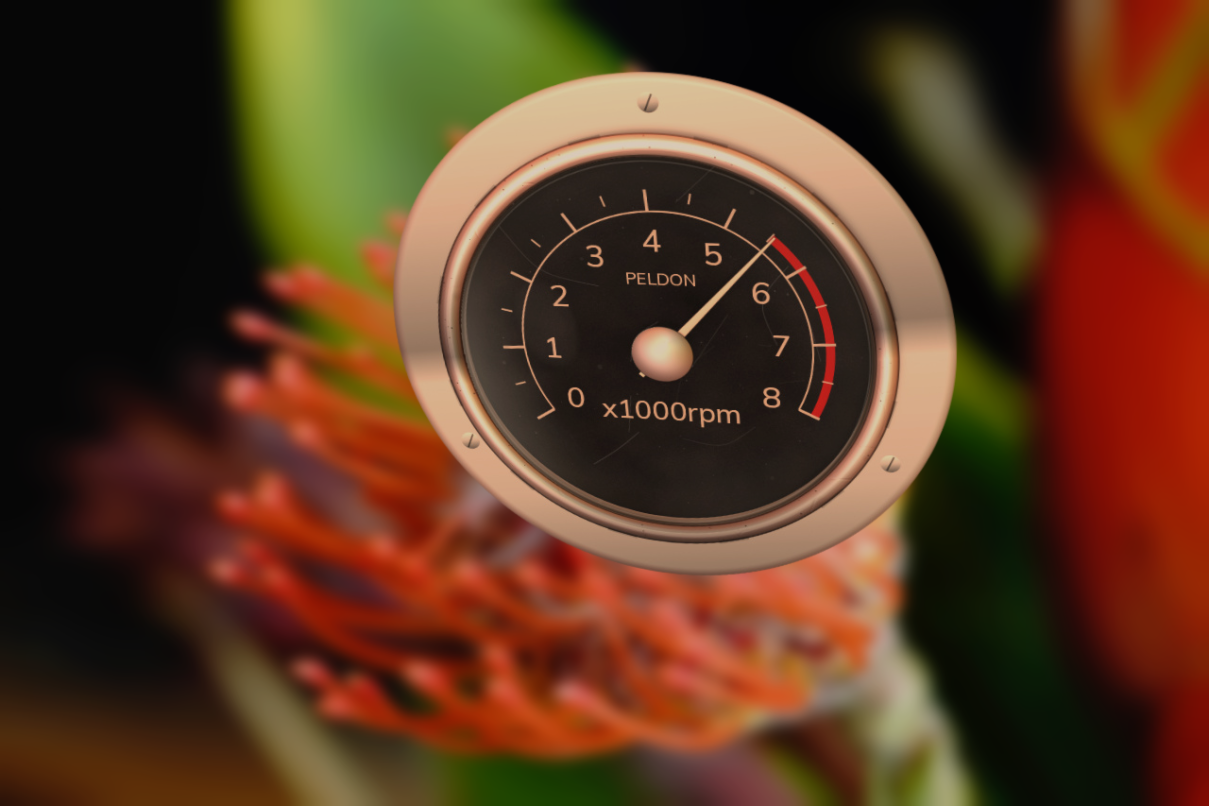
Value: 5500 rpm
